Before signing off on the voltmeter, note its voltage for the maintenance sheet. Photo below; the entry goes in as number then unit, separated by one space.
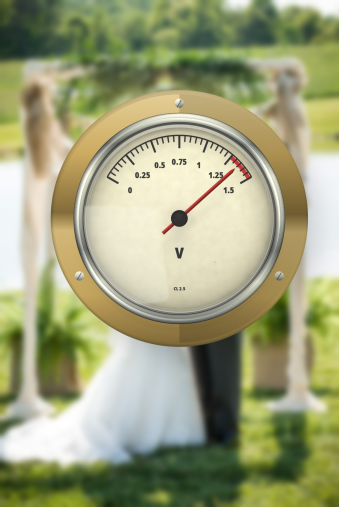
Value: 1.35 V
